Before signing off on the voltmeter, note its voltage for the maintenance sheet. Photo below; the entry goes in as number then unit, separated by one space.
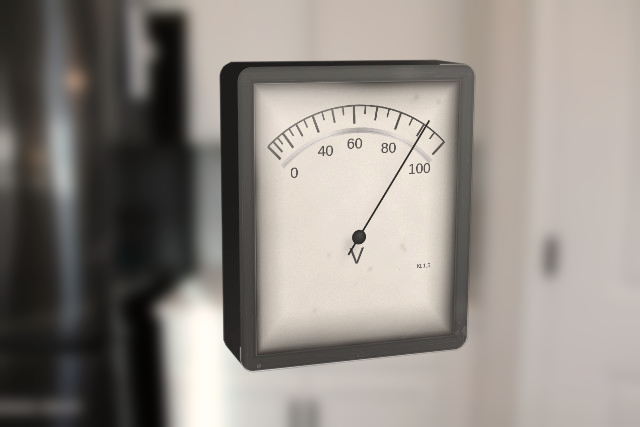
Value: 90 V
